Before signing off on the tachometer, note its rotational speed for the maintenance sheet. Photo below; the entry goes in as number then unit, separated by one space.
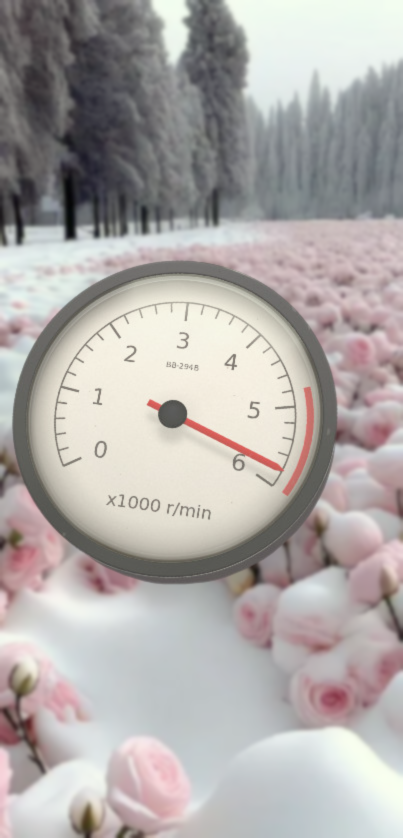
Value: 5800 rpm
